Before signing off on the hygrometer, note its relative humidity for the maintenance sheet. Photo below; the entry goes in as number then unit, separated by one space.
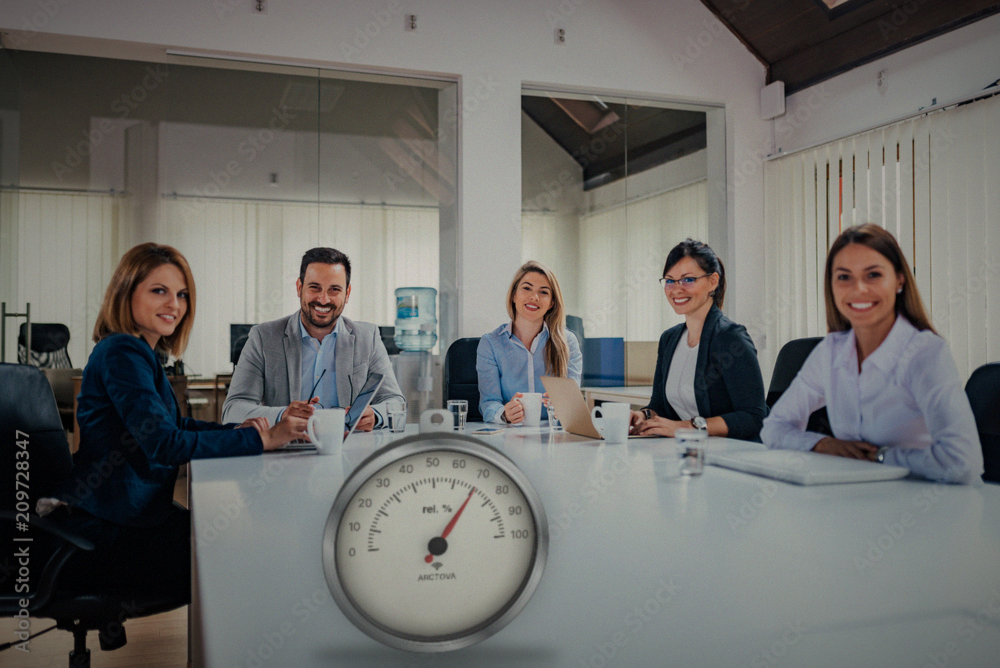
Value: 70 %
